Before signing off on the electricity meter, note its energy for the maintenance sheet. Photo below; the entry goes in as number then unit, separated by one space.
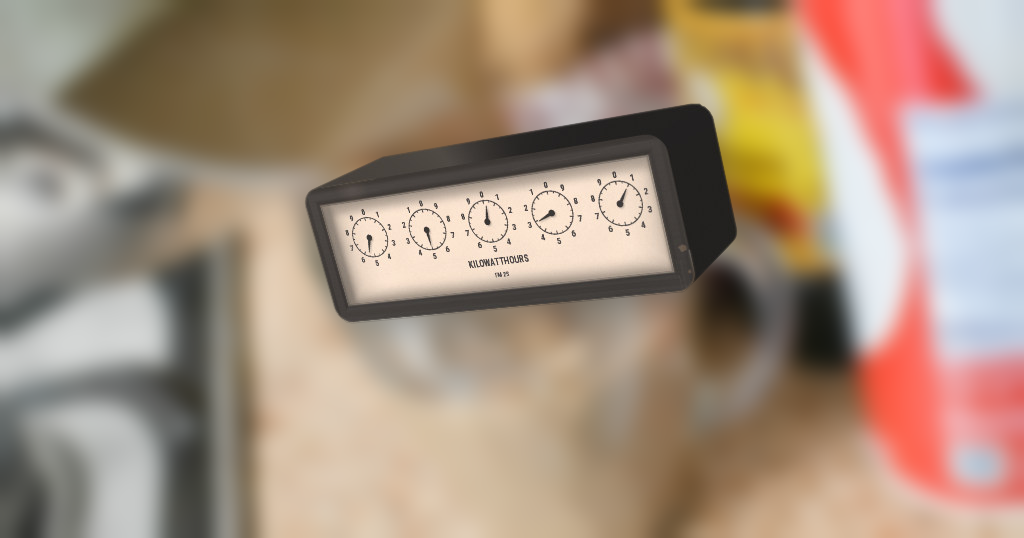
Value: 55031 kWh
